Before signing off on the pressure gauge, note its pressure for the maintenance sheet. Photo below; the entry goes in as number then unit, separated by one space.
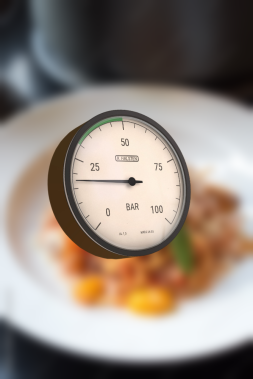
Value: 17.5 bar
